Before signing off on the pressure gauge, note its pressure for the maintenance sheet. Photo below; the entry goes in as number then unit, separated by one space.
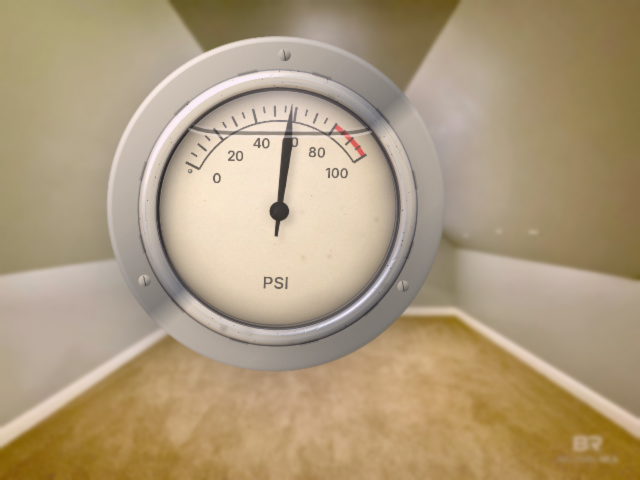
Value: 57.5 psi
